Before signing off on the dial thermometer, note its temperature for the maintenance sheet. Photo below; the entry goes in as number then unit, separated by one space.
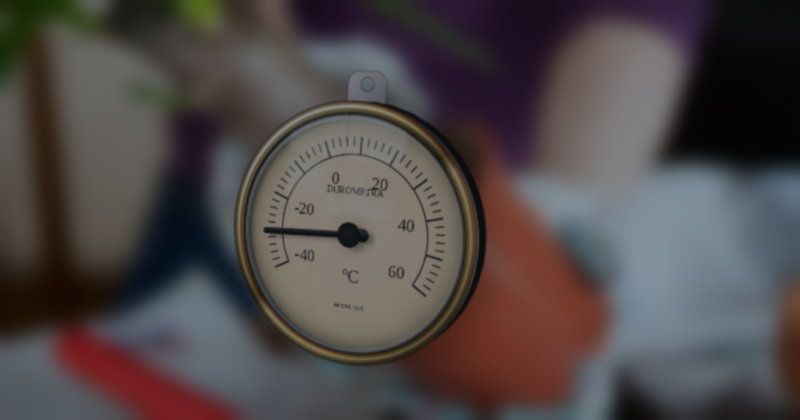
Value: -30 °C
